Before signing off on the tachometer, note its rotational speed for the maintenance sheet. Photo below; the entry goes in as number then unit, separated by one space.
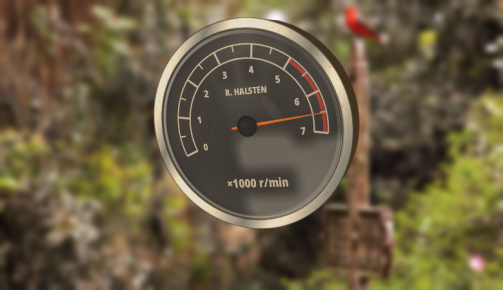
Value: 6500 rpm
